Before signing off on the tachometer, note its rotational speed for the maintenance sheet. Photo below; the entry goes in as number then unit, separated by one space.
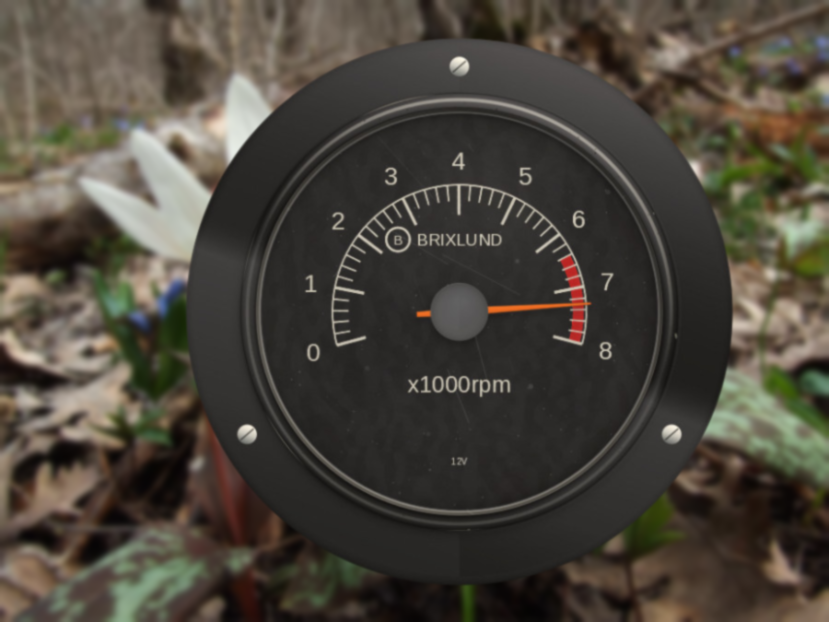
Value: 7300 rpm
